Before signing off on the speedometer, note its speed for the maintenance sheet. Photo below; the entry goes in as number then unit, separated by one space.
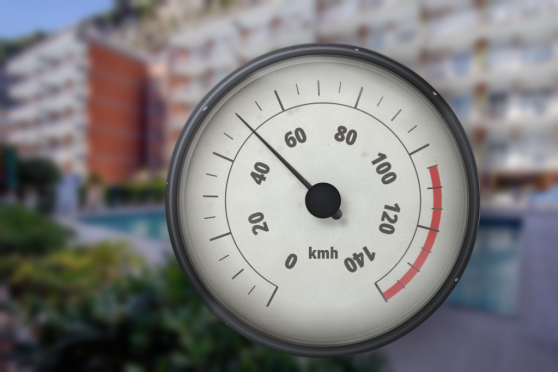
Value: 50 km/h
